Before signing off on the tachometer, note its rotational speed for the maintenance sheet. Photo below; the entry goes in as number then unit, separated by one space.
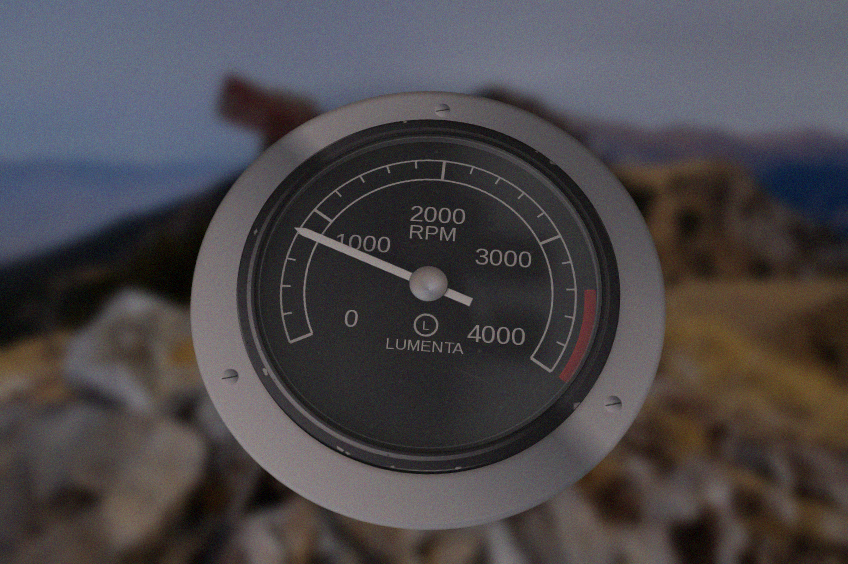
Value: 800 rpm
